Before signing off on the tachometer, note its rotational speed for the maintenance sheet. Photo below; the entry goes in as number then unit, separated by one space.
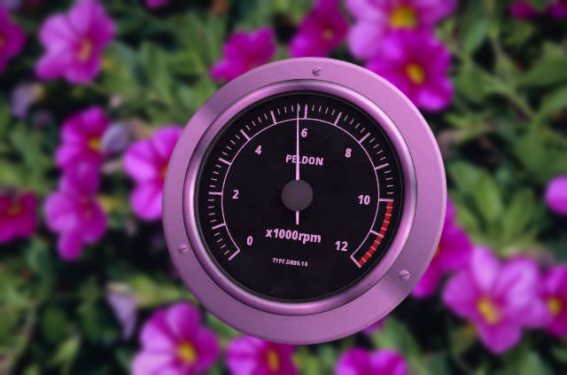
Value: 5800 rpm
